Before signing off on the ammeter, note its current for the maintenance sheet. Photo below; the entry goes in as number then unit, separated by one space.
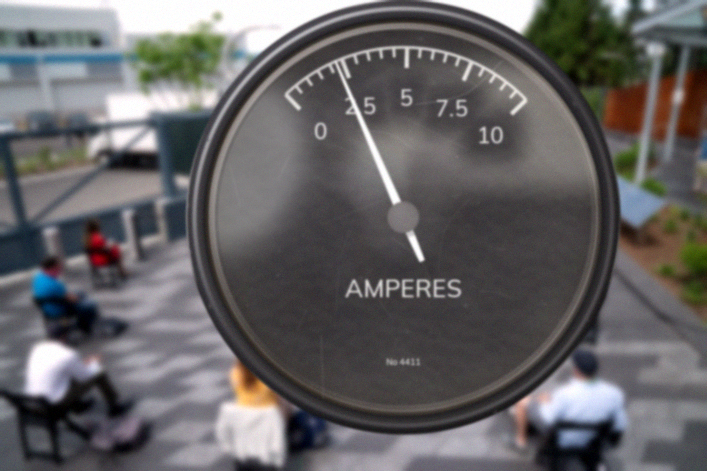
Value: 2.25 A
